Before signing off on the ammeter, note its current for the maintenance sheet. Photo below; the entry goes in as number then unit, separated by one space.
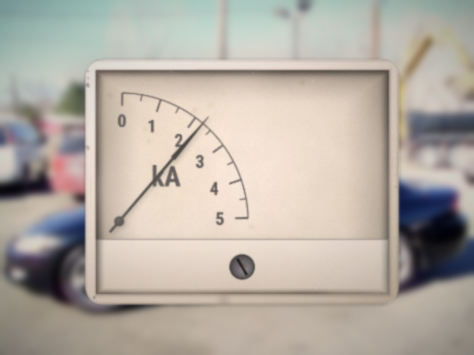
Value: 2.25 kA
